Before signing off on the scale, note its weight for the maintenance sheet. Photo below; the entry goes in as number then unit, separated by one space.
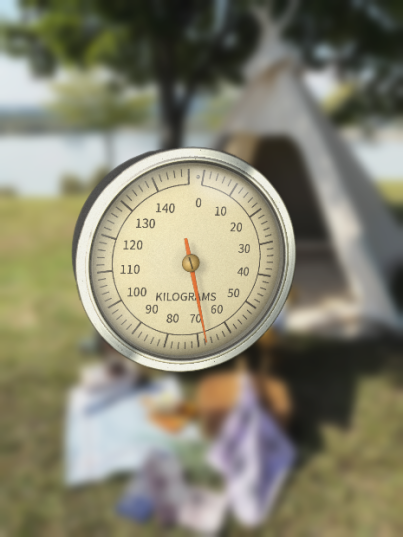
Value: 68 kg
